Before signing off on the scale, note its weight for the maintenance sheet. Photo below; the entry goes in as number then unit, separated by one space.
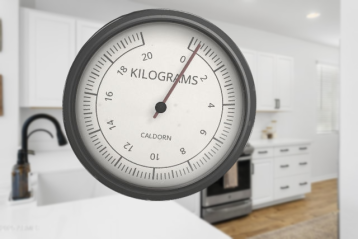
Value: 0.4 kg
